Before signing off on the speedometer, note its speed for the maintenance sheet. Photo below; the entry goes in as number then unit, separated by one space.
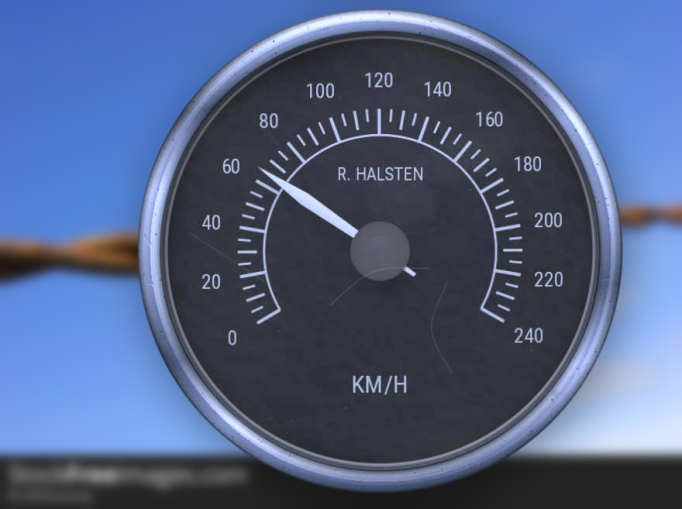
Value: 65 km/h
